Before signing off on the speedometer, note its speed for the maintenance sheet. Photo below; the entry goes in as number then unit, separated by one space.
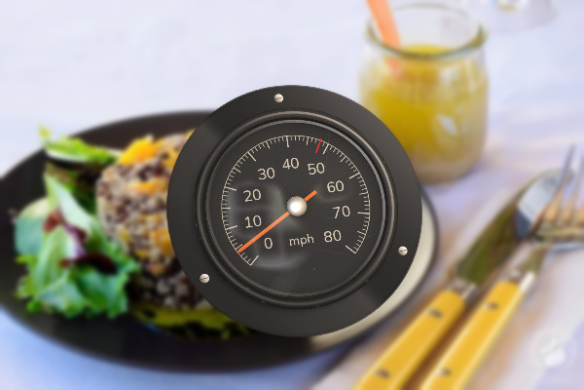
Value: 4 mph
